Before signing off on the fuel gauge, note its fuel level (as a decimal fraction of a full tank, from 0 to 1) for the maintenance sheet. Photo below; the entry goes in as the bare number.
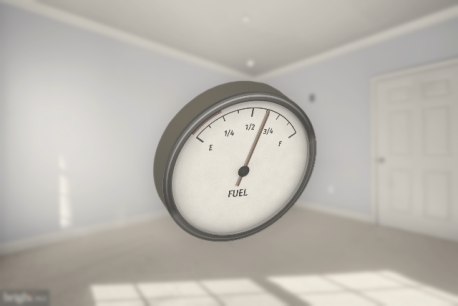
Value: 0.625
